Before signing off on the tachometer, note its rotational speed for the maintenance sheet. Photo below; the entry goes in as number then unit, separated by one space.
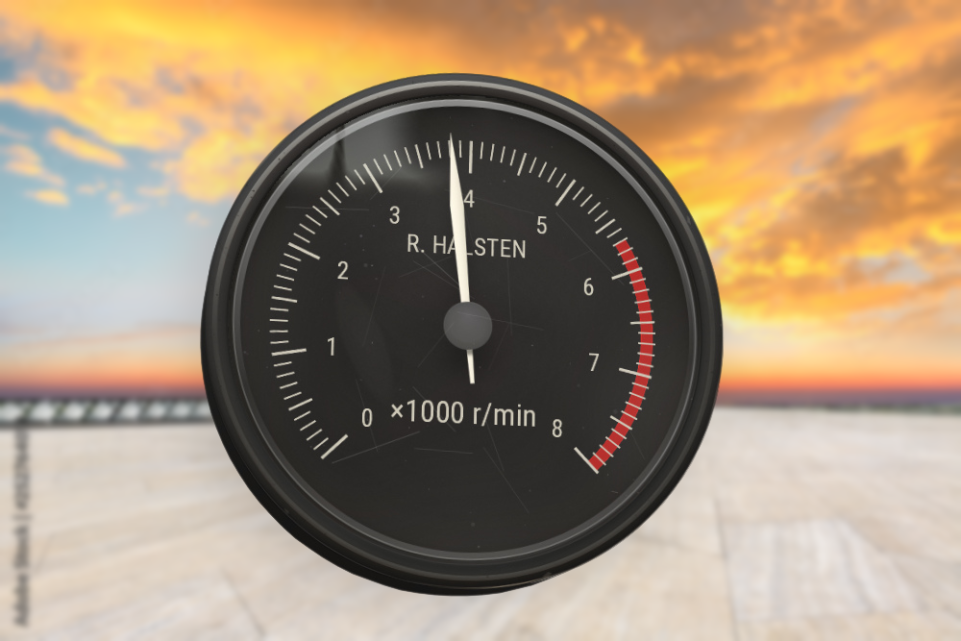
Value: 3800 rpm
